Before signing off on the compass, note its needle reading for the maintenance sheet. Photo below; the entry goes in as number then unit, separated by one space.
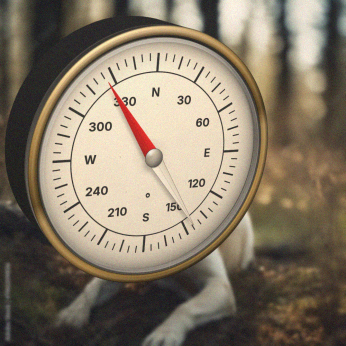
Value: 325 °
